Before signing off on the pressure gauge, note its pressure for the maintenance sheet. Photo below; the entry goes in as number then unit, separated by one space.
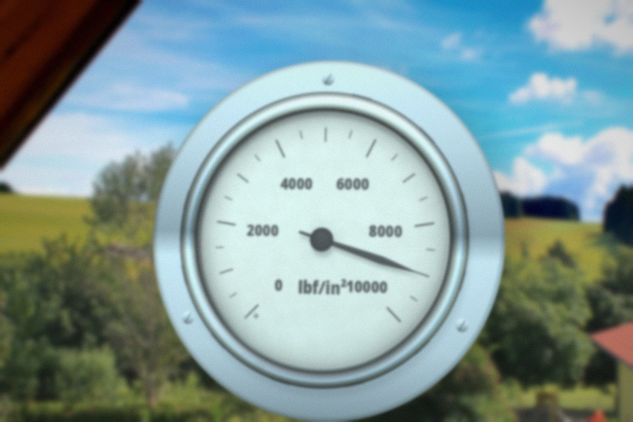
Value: 9000 psi
